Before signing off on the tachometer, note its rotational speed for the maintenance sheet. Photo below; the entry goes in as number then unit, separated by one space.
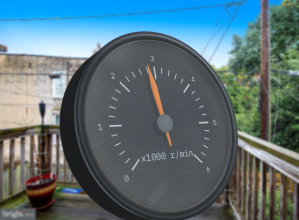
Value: 2800 rpm
